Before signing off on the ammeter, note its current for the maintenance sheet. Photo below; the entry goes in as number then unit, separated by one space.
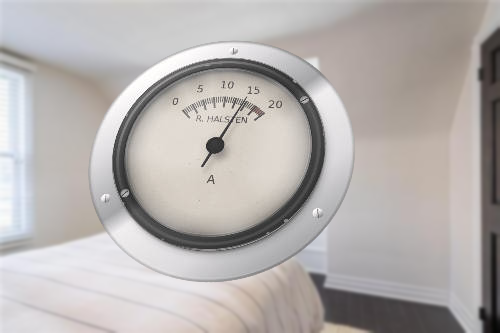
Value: 15 A
